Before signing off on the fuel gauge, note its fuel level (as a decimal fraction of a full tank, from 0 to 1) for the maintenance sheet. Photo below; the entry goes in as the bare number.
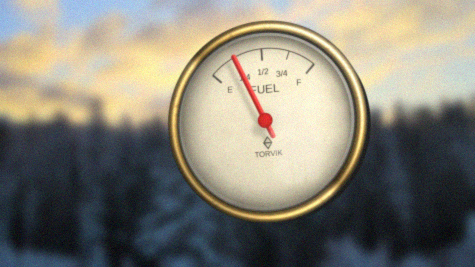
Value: 0.25
